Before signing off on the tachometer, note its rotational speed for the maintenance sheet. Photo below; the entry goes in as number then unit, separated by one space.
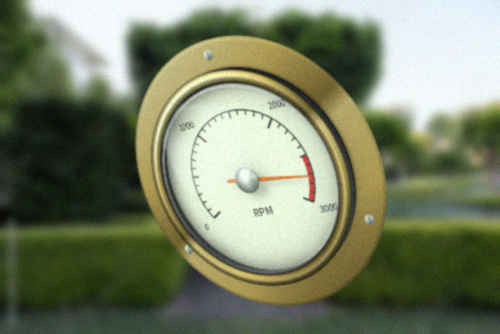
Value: 2700 rpm
